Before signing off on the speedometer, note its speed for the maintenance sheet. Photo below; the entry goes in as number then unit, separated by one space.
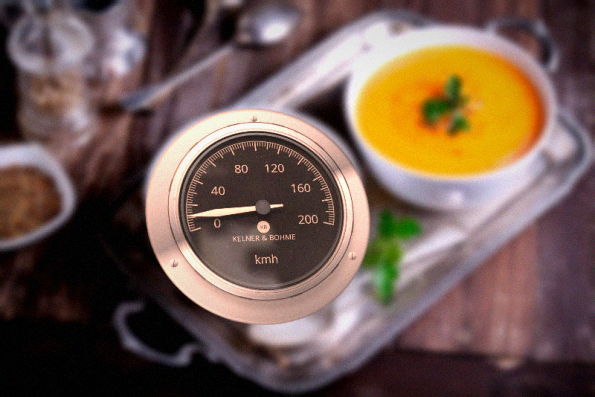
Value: 10 km/h
